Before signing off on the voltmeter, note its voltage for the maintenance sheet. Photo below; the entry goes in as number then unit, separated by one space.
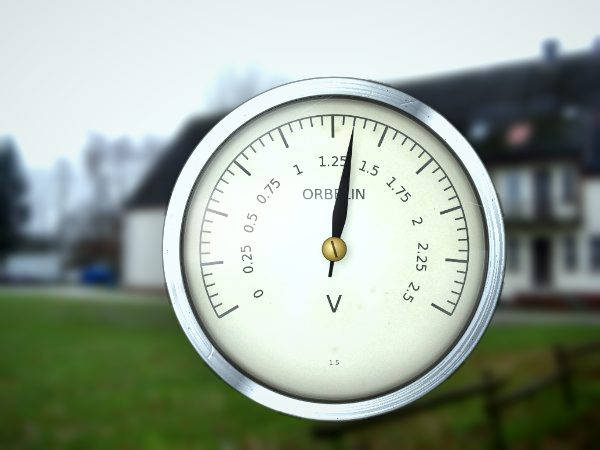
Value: 1.35 V
